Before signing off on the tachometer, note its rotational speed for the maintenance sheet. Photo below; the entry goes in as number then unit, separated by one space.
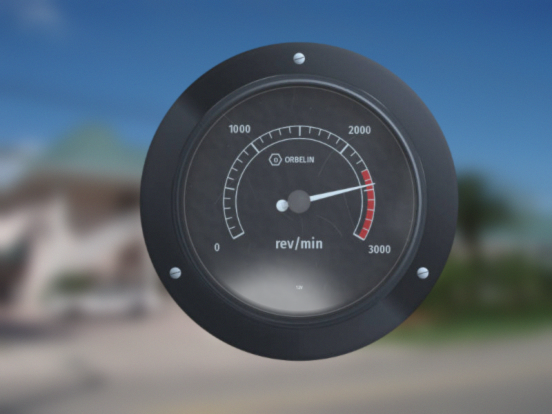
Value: 2450 rpm
